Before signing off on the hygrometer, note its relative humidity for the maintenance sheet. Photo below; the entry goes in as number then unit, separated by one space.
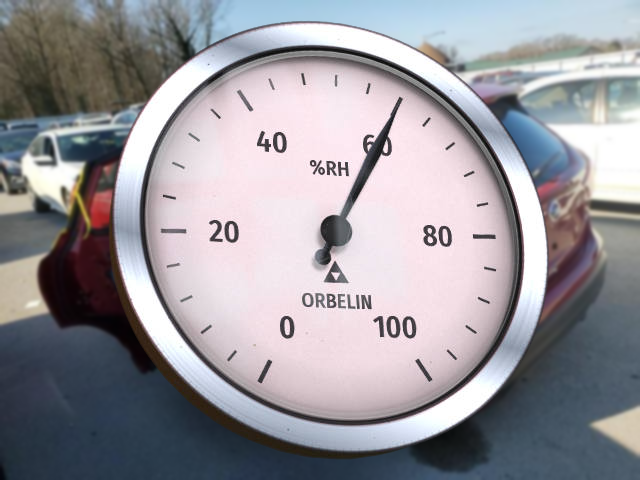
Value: 60 %
